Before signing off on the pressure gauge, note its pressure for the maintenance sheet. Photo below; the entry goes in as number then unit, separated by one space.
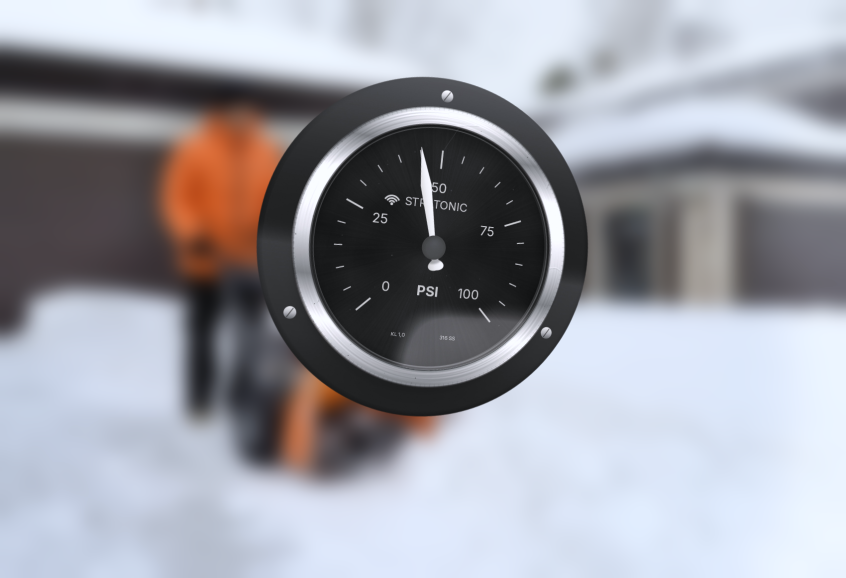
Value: 45 psi
